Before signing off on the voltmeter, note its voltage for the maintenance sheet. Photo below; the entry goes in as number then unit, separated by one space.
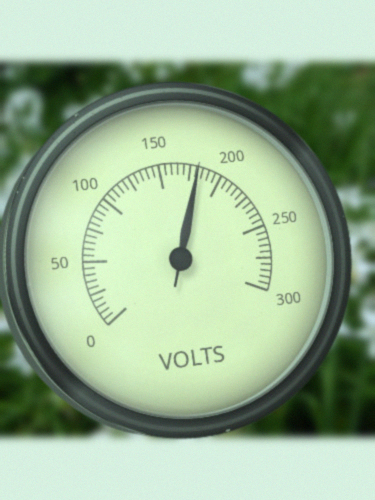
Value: 180 V
